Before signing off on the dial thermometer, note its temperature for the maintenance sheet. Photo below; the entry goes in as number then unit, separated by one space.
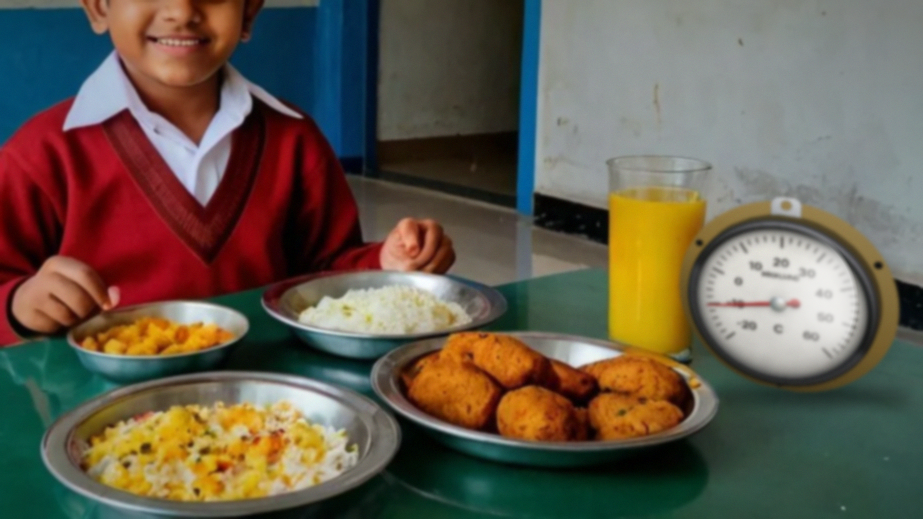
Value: -10 °C
